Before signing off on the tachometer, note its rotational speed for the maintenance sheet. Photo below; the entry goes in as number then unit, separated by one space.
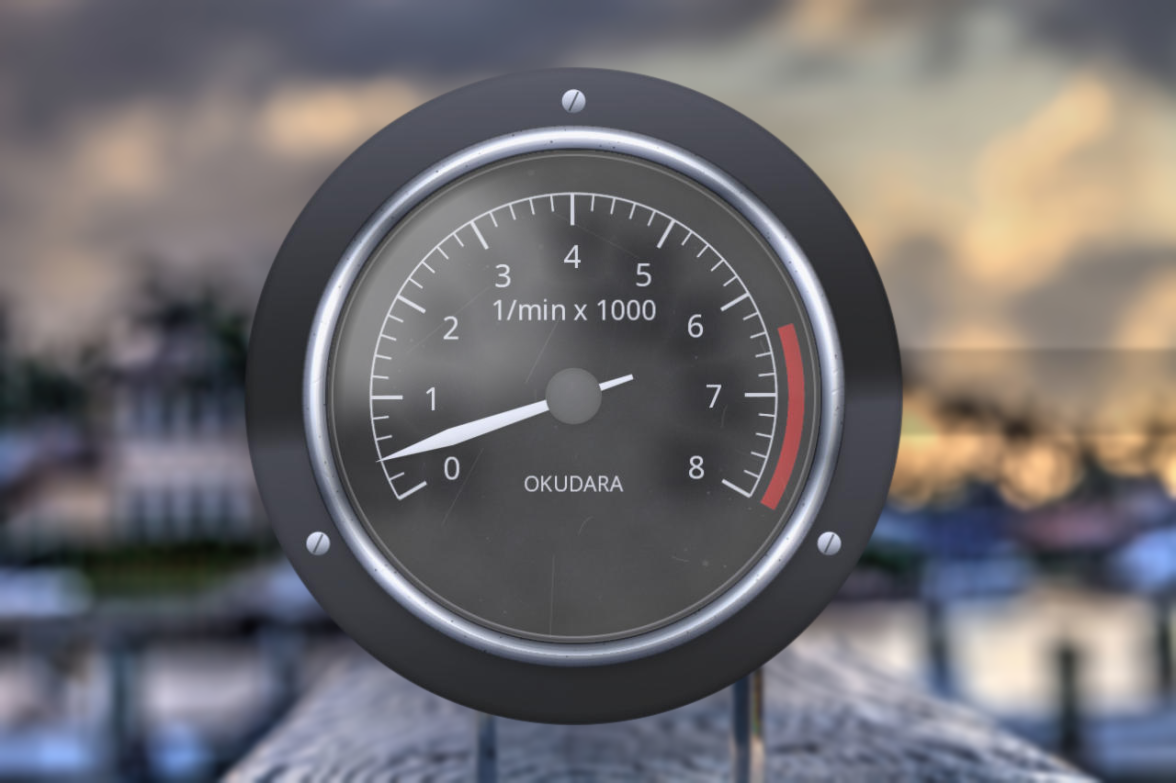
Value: 400 rpm
